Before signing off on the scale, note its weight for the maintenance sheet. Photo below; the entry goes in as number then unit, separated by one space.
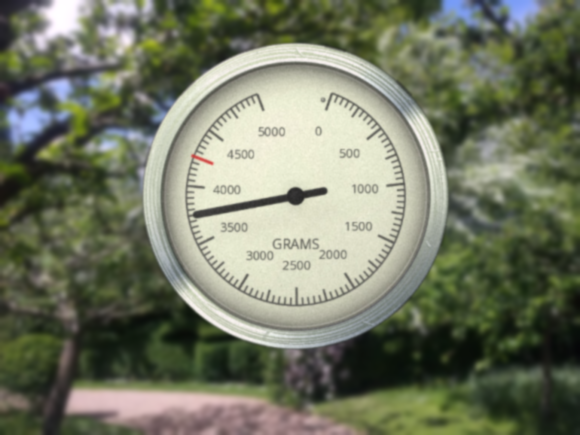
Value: 3750 g
